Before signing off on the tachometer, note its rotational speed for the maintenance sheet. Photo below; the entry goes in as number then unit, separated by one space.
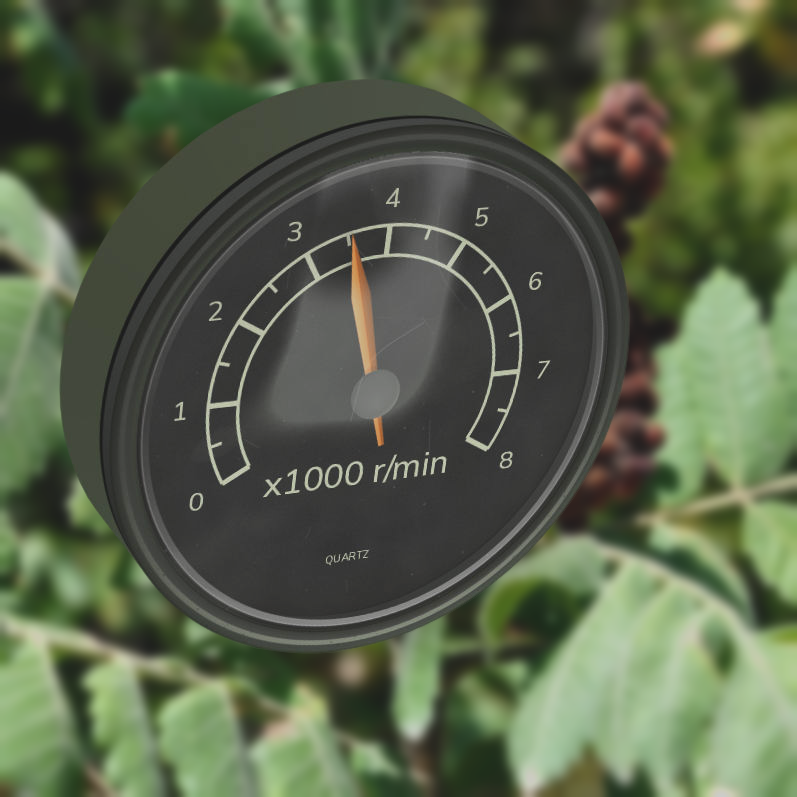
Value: 3500 rpm
